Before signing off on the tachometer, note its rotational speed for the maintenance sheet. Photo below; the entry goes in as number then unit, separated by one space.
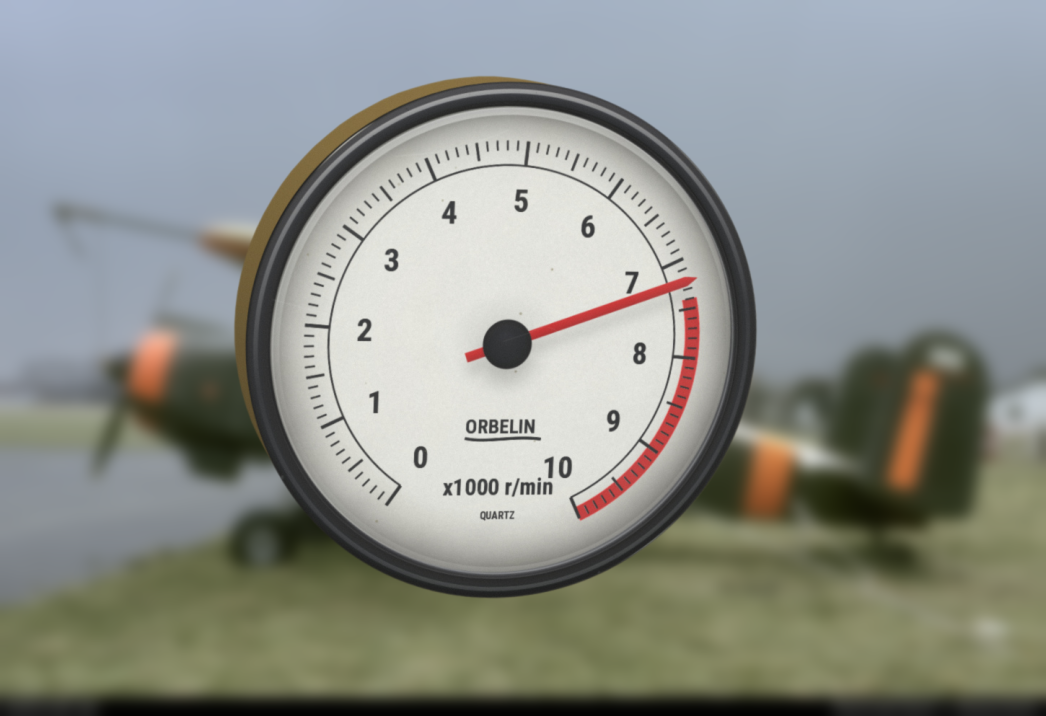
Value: 7200 rpm
